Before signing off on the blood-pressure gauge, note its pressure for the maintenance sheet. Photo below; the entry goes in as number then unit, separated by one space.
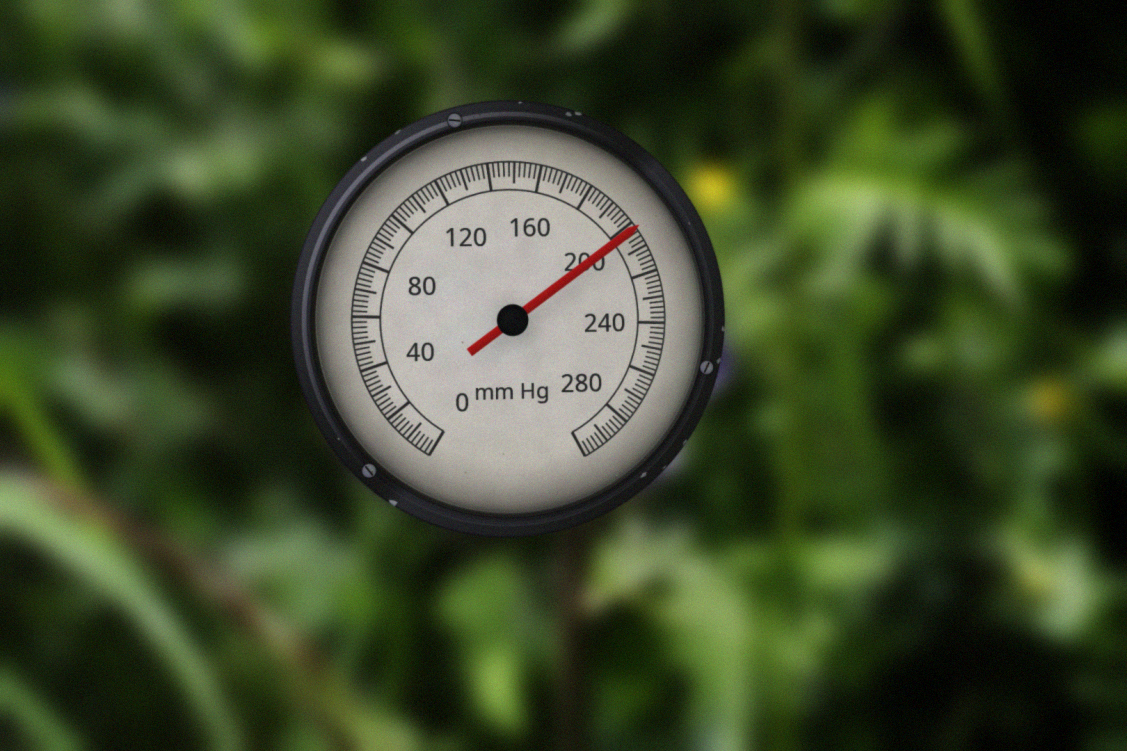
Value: 202 mmHg
